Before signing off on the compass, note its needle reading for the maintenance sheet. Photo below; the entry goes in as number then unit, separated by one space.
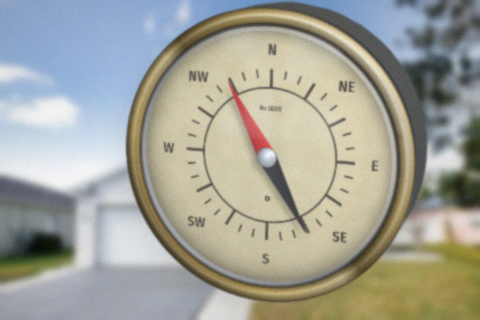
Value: 330 °
